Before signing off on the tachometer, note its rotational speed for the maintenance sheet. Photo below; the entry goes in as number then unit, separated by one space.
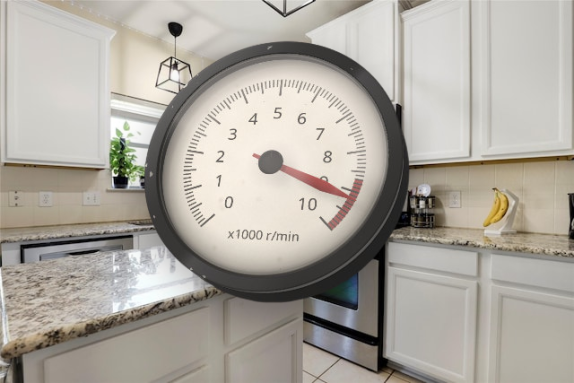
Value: 9200 rpm
